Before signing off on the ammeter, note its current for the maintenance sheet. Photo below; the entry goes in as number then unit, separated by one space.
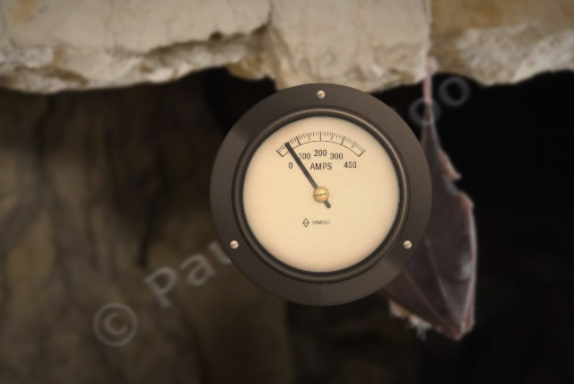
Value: 50 A
